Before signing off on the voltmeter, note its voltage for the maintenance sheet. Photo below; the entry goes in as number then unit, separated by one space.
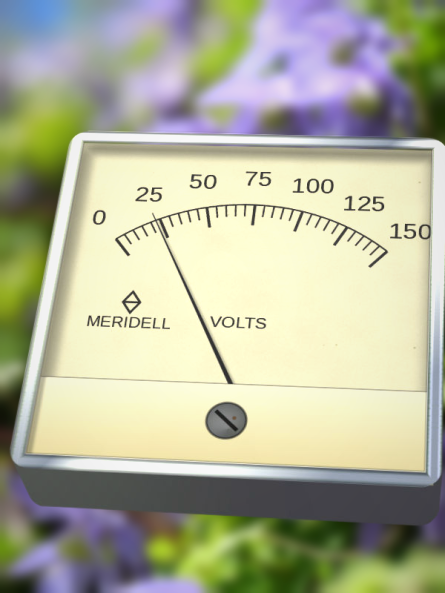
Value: 22.5 V
